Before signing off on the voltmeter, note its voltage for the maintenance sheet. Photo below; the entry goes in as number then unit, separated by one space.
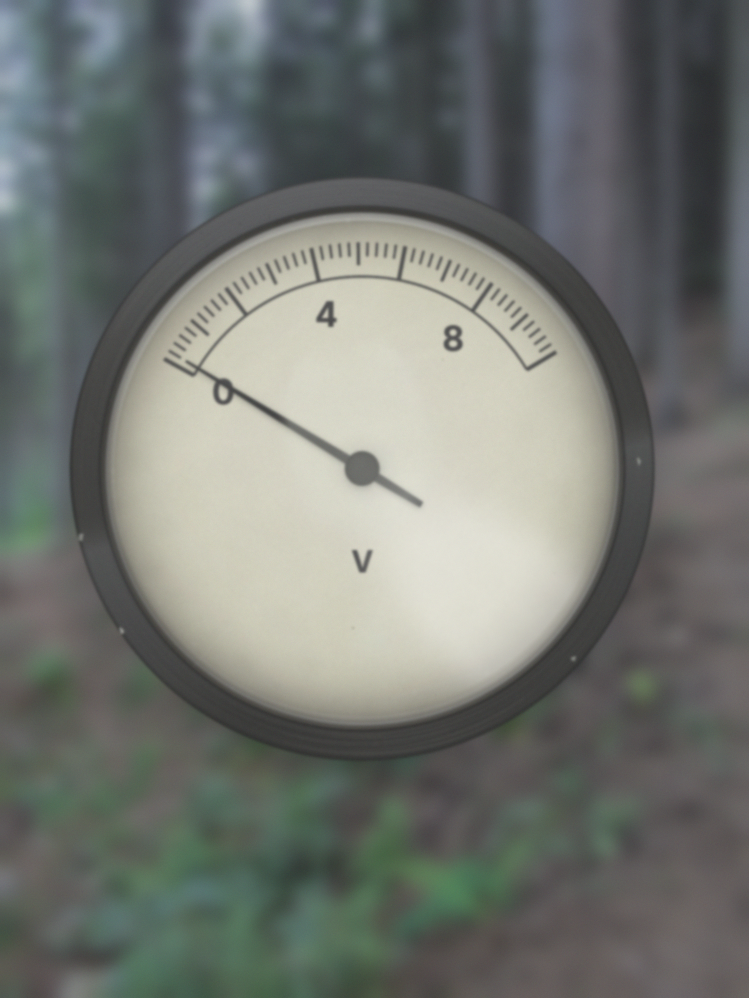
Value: 0.2 V
